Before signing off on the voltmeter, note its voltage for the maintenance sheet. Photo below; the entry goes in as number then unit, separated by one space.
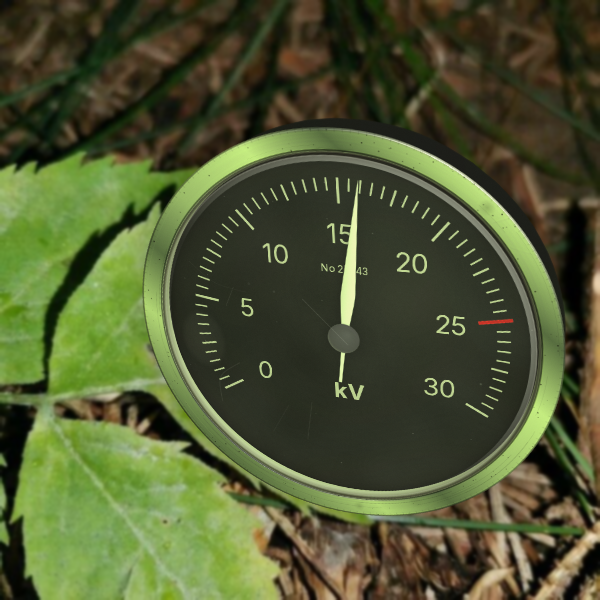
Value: 16 kV
